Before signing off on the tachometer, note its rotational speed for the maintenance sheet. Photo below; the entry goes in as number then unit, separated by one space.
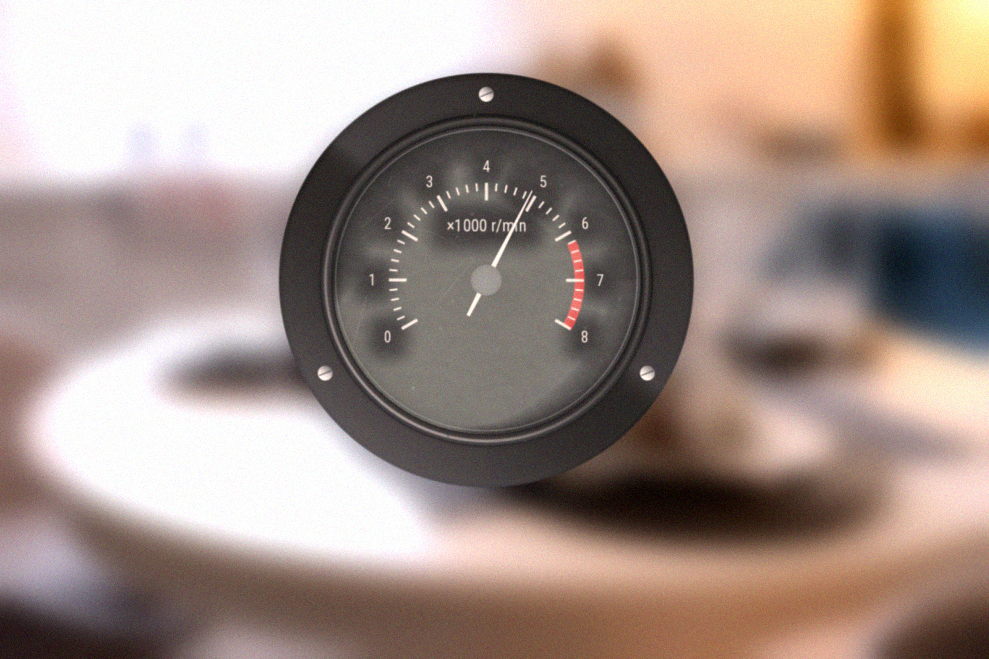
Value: 4900 rpm
